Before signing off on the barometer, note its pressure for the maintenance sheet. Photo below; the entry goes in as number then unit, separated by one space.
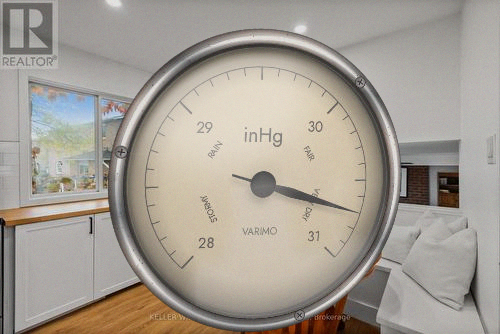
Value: 30.7 inHg
